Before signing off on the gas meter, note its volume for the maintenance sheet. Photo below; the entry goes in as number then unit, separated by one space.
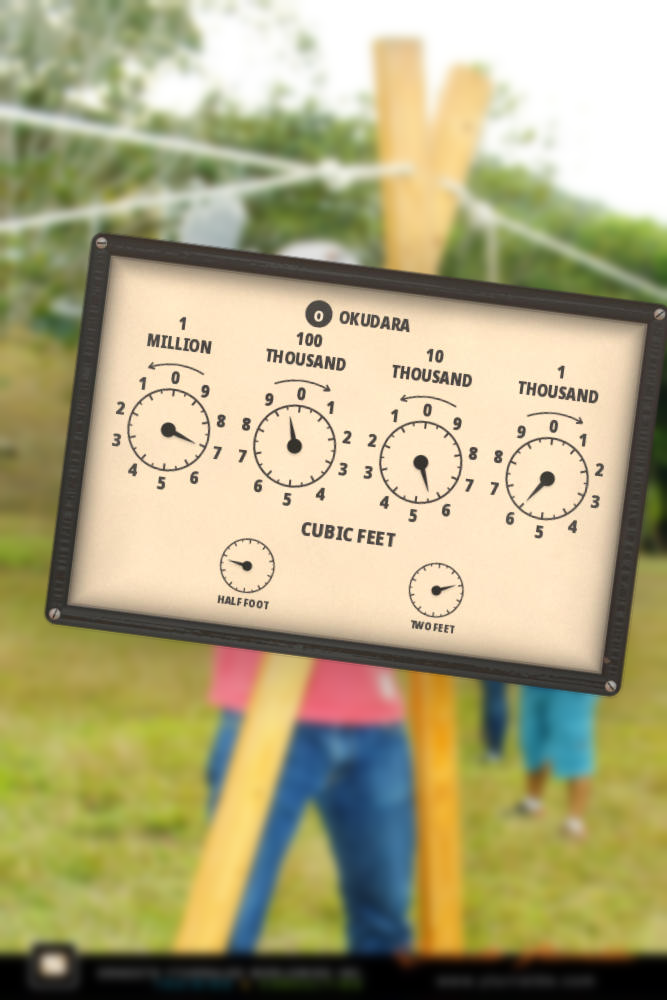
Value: 695600 ft³
